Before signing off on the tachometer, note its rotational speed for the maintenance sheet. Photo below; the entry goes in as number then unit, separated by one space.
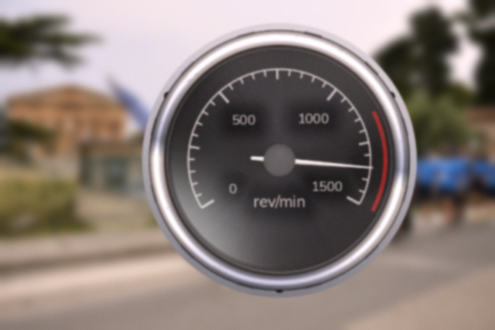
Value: 1350 rpm
